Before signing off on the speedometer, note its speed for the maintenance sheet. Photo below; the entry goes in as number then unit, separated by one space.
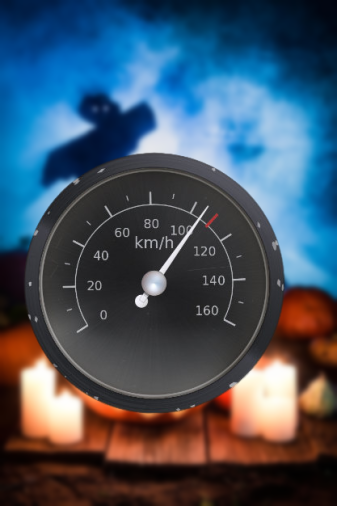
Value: 105 km/h
